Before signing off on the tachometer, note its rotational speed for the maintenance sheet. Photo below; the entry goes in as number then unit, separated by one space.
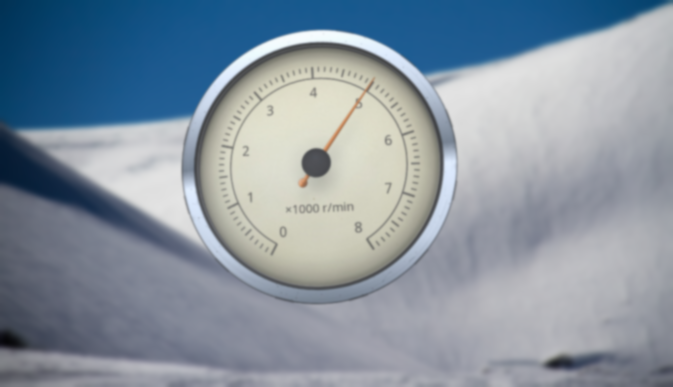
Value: 5000 rpm
